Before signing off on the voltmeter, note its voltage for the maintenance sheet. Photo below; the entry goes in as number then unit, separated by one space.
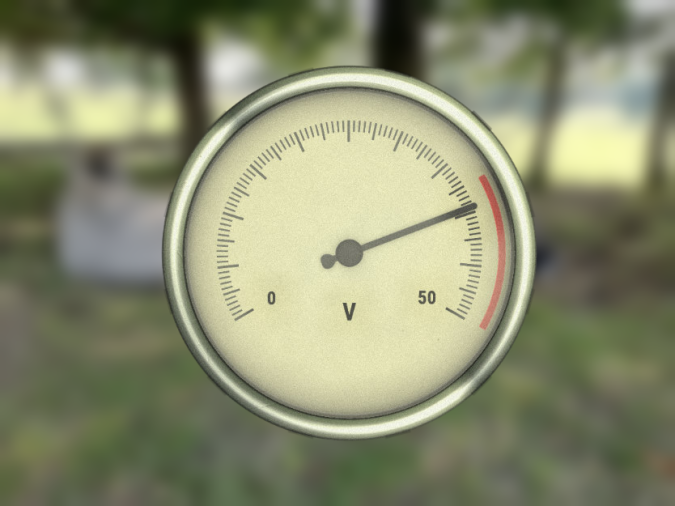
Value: 39.5 V
